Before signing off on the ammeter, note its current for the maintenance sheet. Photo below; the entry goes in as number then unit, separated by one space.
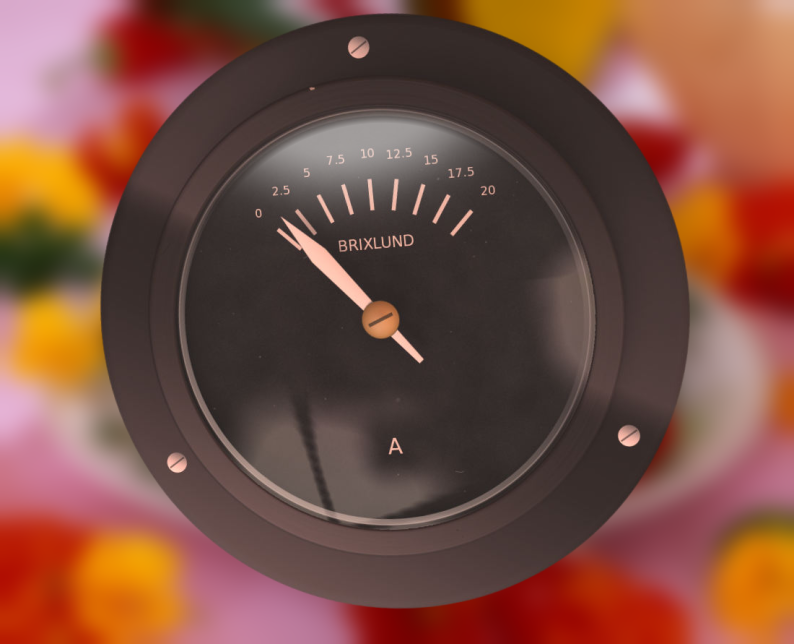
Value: 1.25 A
